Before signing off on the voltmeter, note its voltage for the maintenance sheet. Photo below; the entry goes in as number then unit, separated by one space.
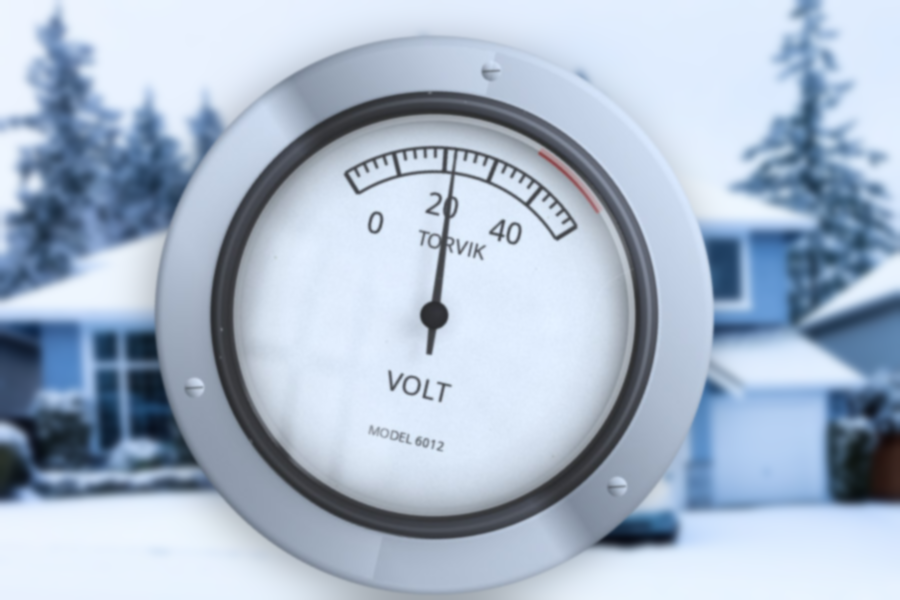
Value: 22 V
